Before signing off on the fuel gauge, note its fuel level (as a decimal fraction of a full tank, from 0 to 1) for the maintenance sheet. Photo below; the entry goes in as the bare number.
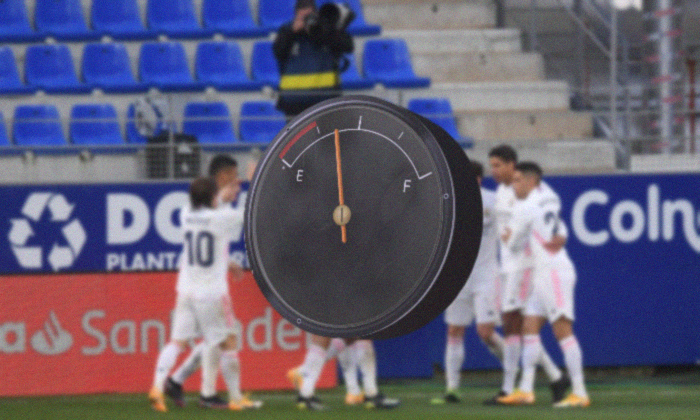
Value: 0.375
